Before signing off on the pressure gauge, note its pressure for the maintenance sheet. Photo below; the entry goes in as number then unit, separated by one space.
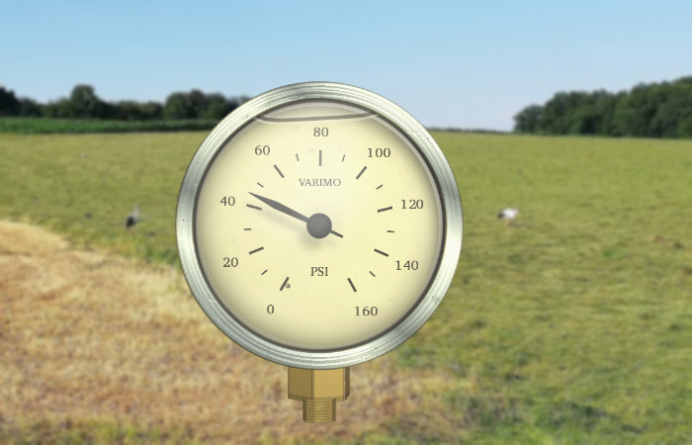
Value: 45 psi
